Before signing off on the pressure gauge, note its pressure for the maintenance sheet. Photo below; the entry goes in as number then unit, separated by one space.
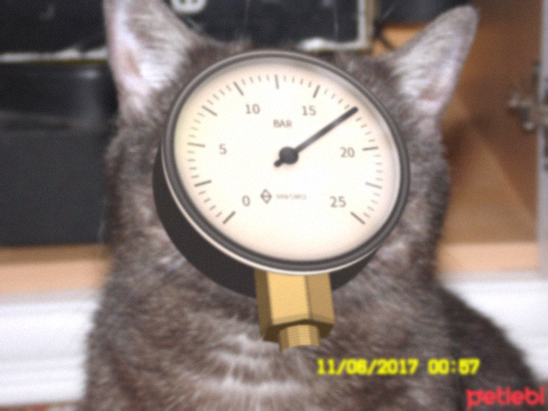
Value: 17.5 bar
